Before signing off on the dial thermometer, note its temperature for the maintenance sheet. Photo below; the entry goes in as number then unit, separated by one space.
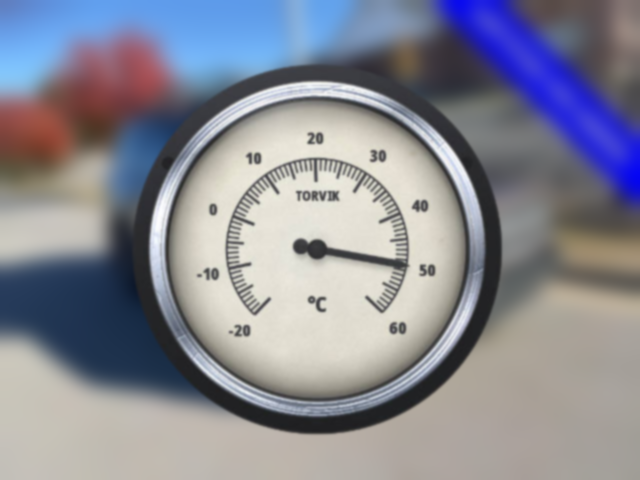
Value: 50 °C
